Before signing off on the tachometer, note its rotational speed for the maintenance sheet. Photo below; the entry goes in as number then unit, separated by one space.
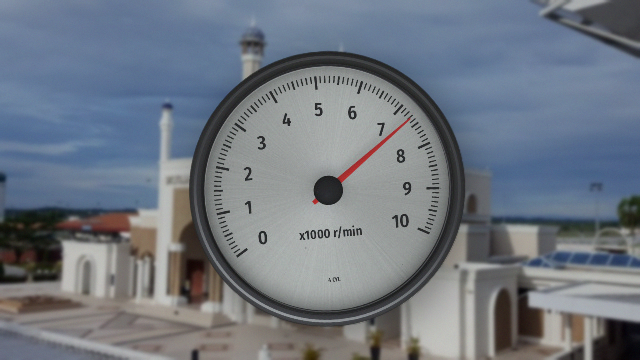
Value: 7300 rpm
